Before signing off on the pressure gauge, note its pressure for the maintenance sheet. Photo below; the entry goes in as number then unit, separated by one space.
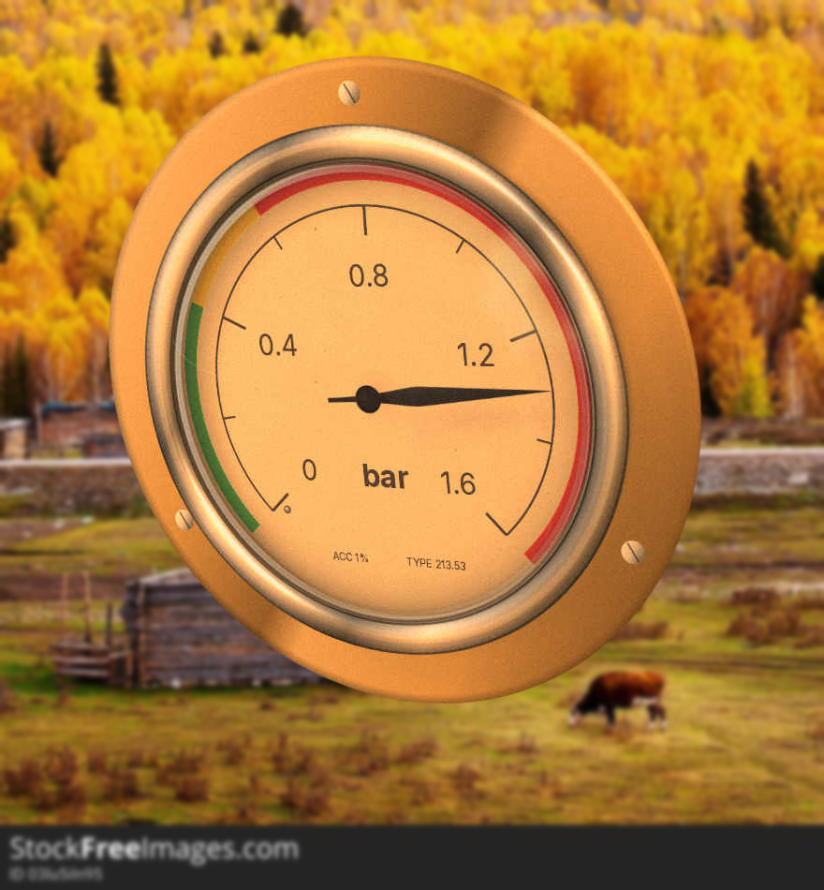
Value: 1.3 bar
